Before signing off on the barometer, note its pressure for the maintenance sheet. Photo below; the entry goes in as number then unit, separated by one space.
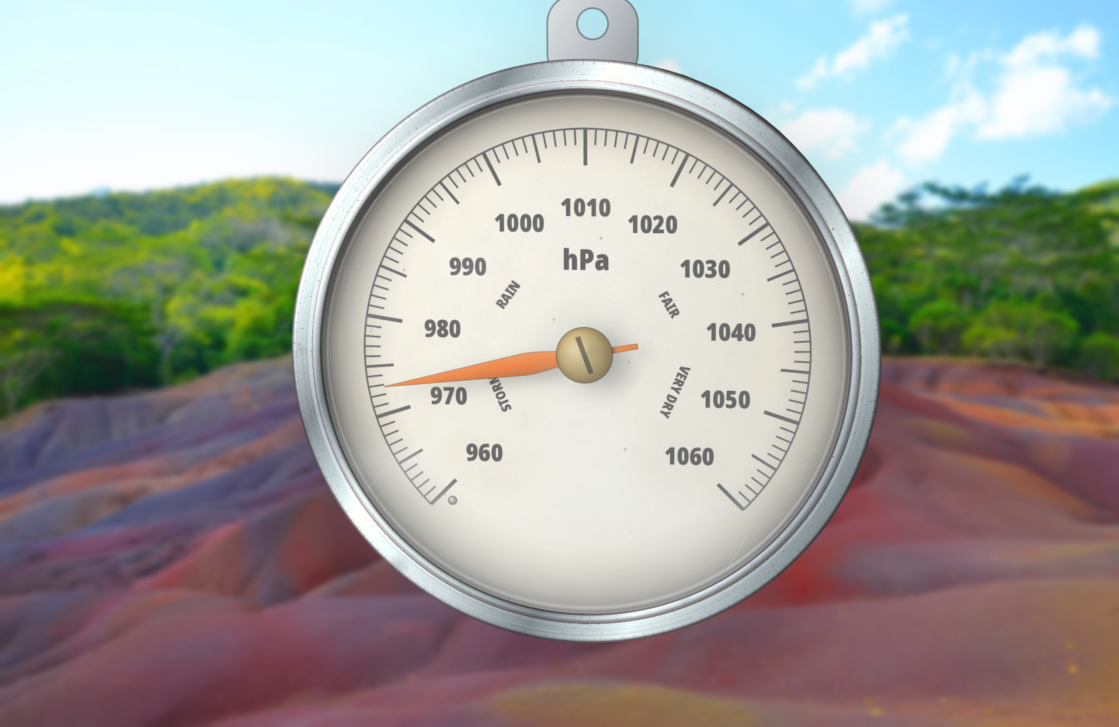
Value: 973 hPa
